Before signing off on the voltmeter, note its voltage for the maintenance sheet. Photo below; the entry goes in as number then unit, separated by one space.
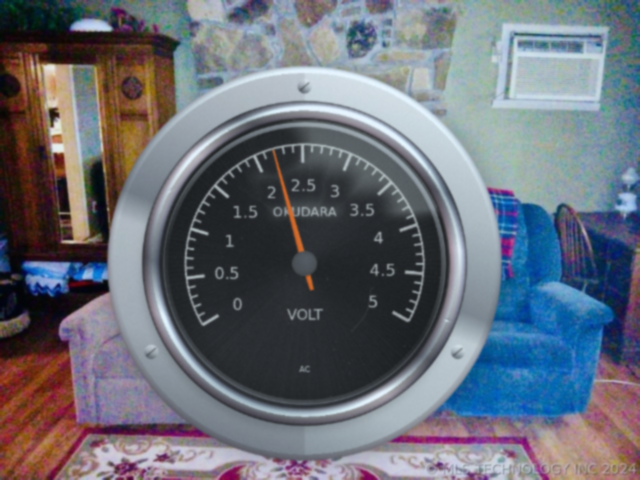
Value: 2.2 V
